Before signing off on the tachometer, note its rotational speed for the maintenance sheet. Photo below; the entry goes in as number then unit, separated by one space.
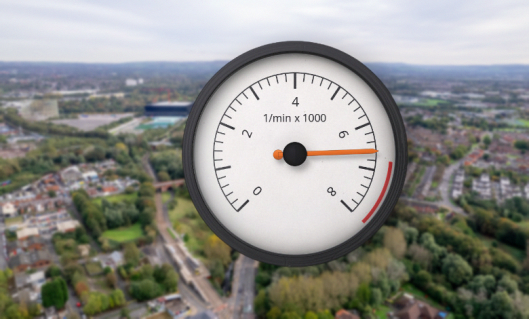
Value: 6600 rpm
